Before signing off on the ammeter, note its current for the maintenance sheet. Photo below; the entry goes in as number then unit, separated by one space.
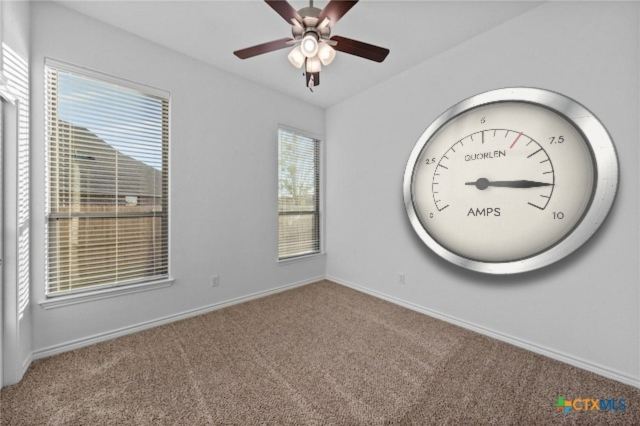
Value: 9 A
